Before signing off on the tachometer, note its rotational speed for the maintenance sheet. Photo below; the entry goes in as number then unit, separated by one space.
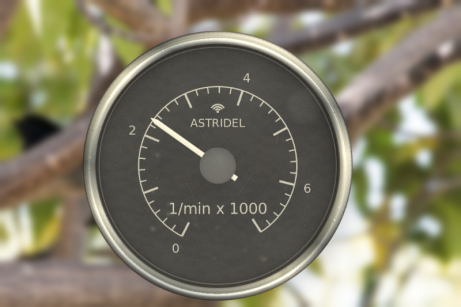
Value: 2300 rpm
